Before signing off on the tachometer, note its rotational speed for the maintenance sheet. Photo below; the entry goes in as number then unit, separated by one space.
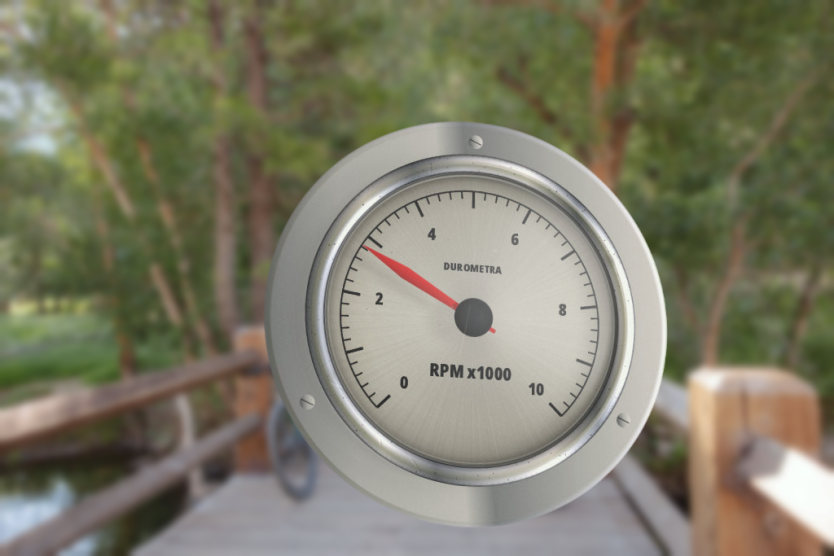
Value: 2800 rpm
